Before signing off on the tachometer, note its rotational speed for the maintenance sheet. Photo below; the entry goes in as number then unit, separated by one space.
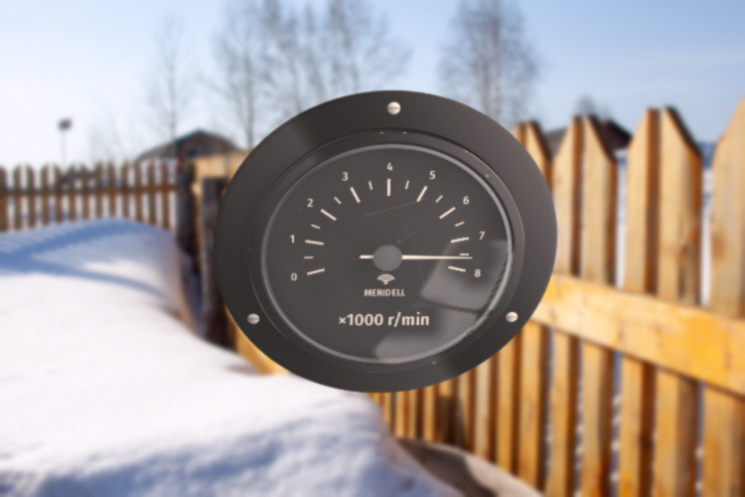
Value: 7500 rpm
